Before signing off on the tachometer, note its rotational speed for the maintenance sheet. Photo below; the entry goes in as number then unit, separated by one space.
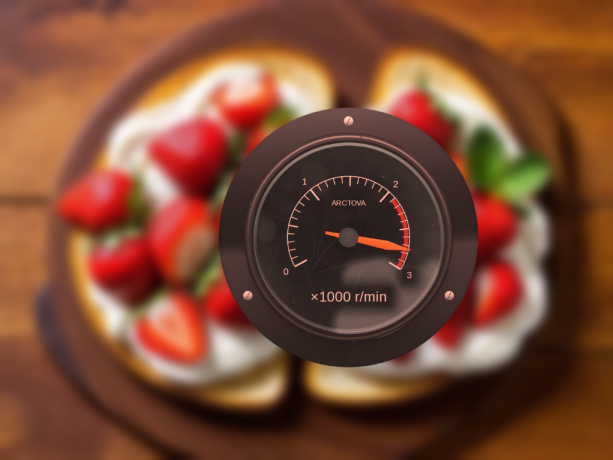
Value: 2750 rpm
